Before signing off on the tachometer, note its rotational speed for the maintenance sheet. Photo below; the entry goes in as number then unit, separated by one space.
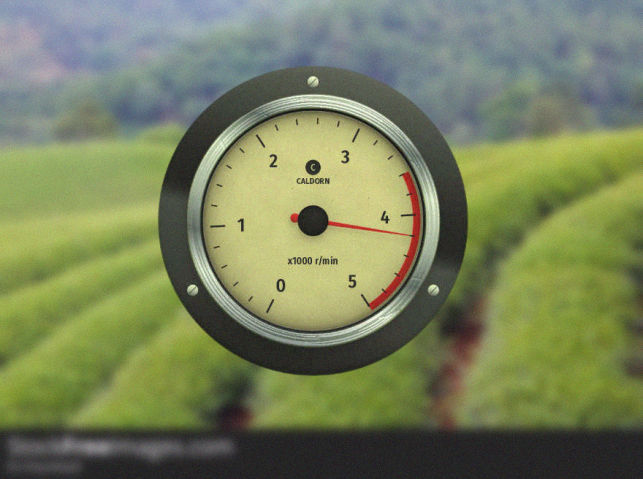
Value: 4200 rpm
